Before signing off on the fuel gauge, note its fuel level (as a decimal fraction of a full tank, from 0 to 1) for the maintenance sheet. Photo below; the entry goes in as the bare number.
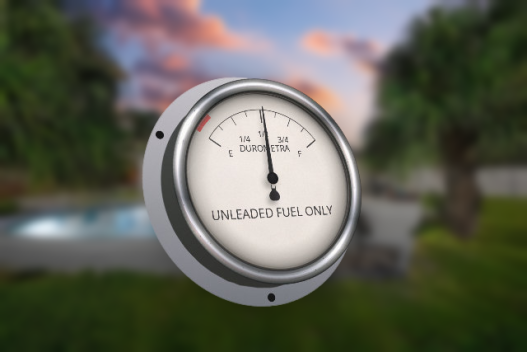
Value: 0.5
